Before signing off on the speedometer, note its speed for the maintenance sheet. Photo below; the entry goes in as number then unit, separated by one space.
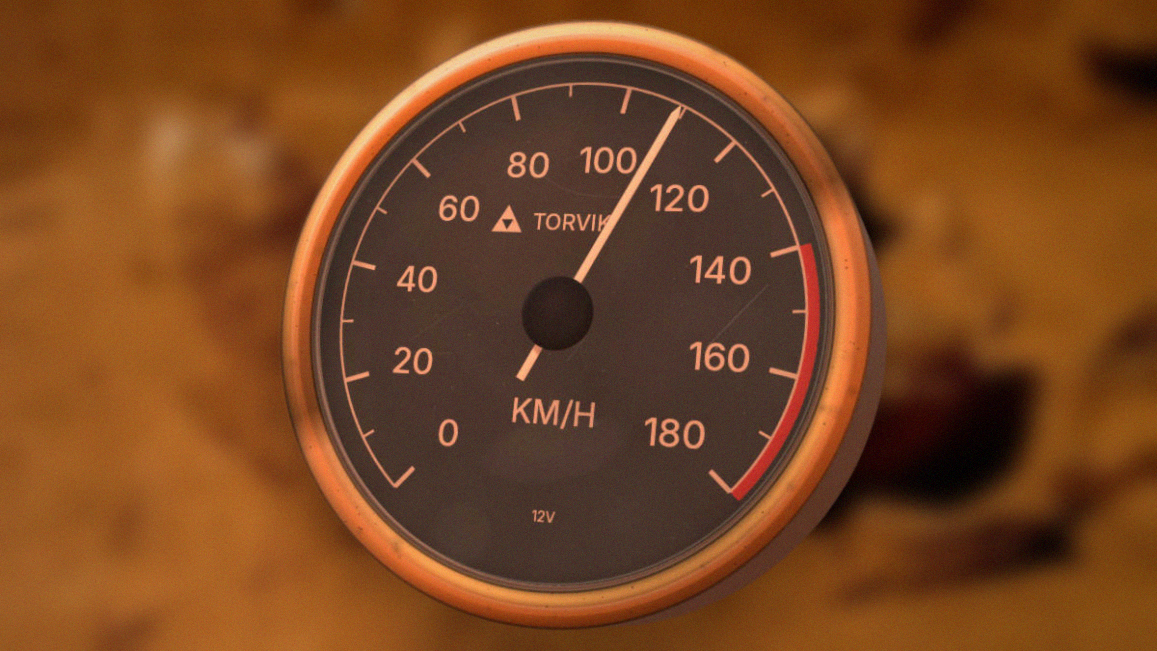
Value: 110 km/h
